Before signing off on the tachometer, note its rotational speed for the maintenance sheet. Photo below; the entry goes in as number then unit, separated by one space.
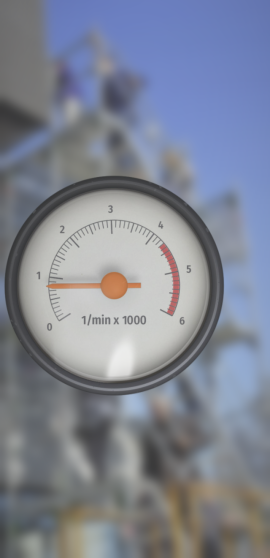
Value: 800 rpm
